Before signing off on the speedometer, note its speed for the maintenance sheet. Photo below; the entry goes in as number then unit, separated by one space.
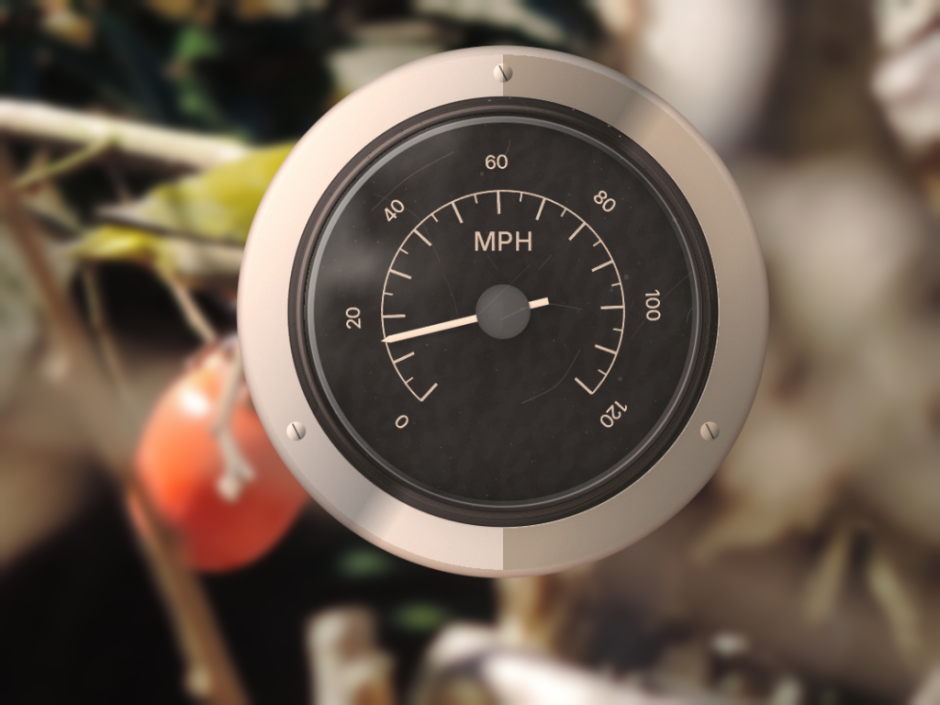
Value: 15 mph
